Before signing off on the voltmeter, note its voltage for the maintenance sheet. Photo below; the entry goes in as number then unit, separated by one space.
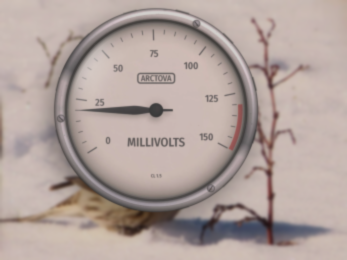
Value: 20 mV
